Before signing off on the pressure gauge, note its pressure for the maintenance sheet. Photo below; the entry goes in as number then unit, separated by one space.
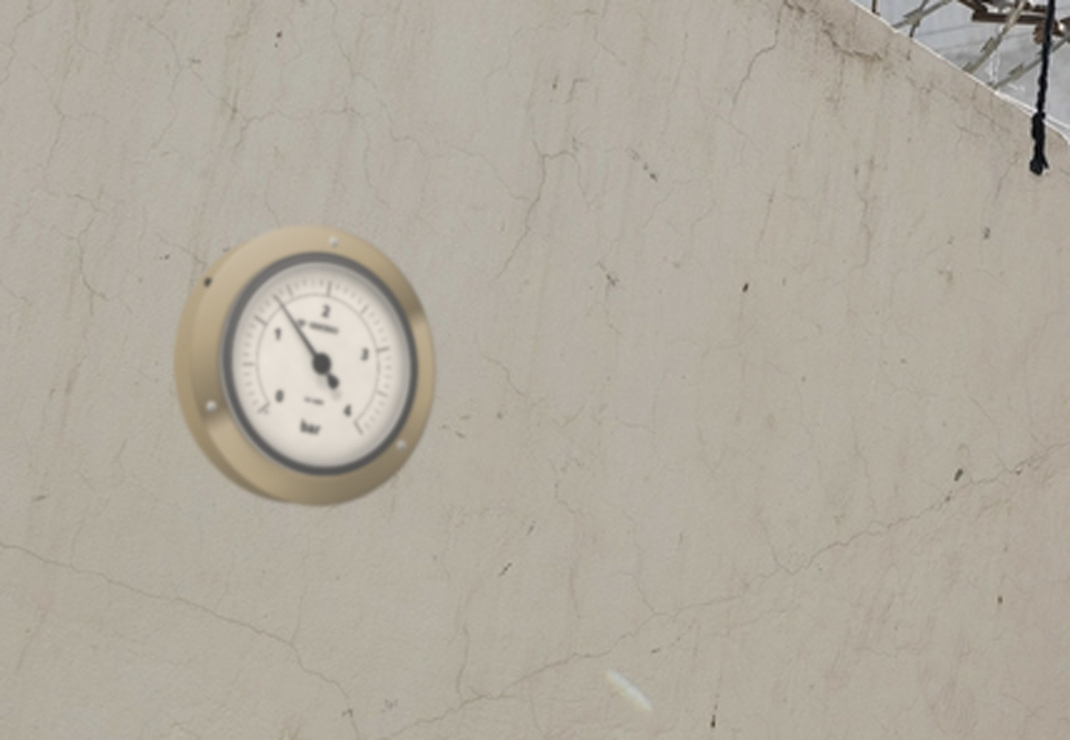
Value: 1.3 bar
